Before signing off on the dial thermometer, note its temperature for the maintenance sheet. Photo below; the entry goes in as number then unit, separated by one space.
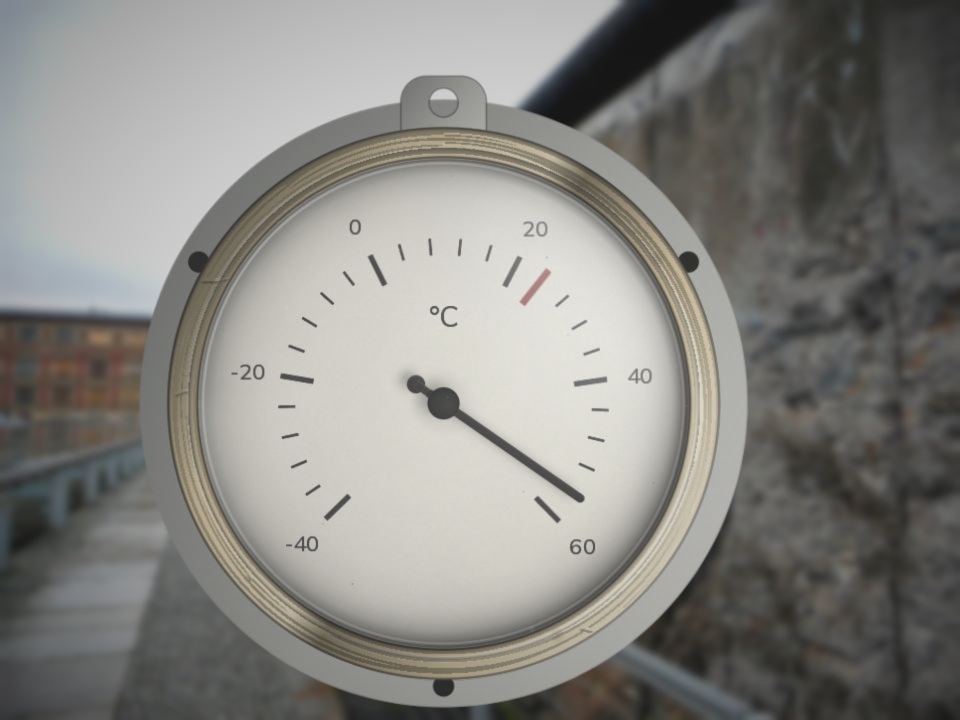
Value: 56 °C
